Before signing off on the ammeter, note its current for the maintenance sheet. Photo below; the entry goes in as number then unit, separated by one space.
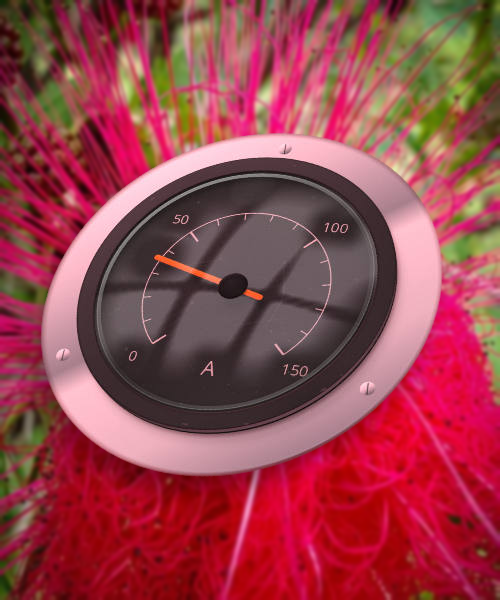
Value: 35 A
